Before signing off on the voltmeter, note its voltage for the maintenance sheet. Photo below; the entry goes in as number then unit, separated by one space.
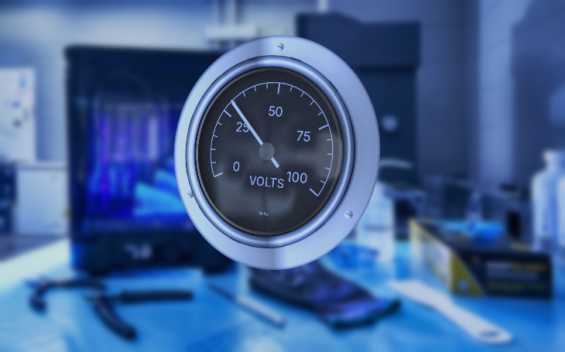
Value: 30 V
